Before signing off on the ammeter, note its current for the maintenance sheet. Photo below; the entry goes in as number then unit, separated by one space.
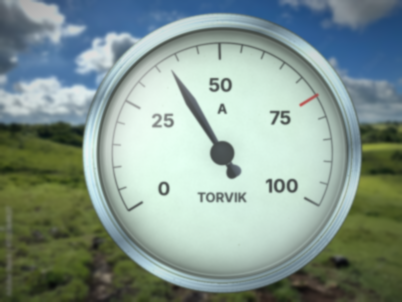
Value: 37.5 A
